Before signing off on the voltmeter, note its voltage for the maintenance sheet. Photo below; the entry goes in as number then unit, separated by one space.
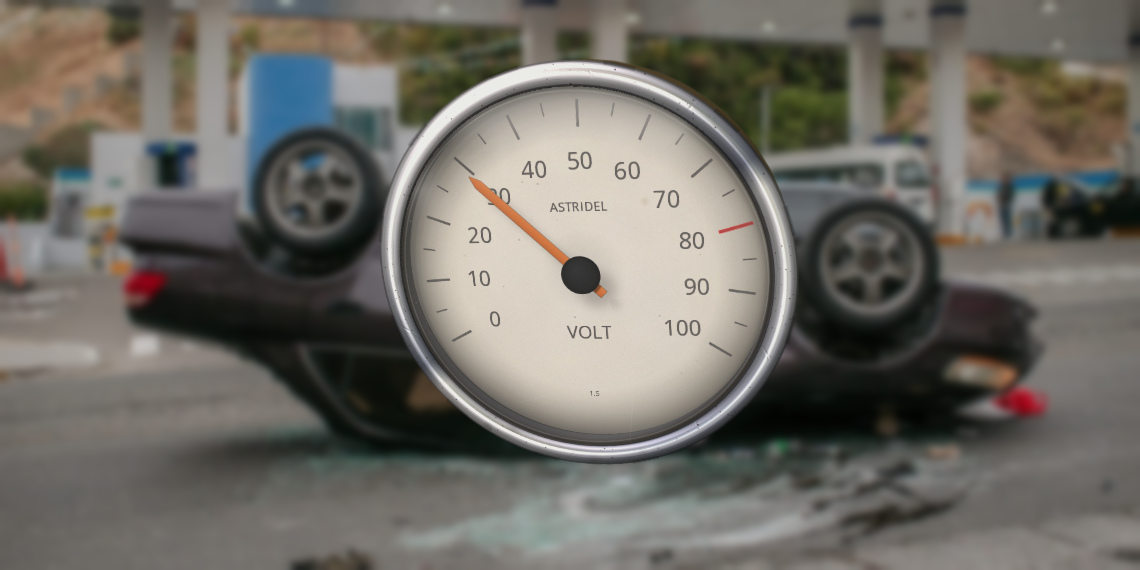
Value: 30 V
